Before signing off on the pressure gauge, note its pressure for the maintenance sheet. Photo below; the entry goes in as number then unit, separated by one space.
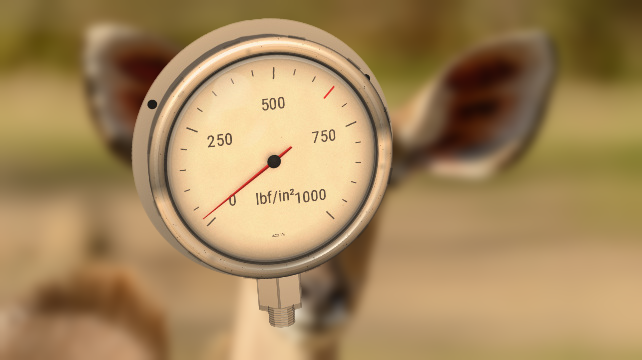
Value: 25 psi
